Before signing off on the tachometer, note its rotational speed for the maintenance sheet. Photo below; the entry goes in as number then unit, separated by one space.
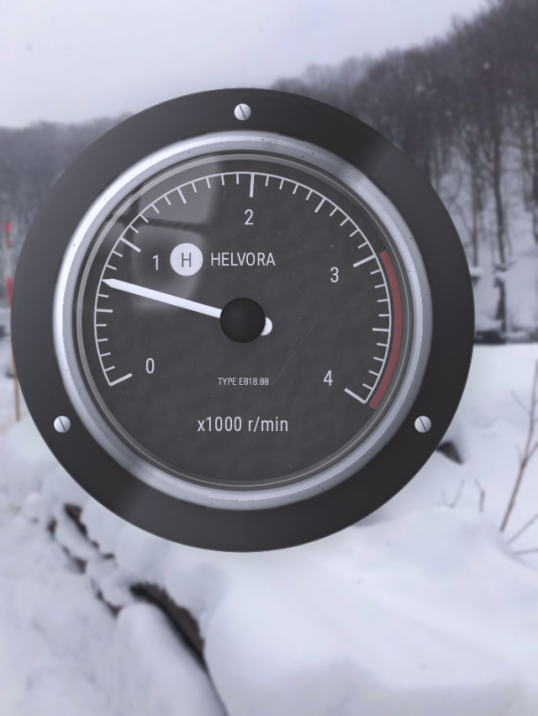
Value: 700 rpm
